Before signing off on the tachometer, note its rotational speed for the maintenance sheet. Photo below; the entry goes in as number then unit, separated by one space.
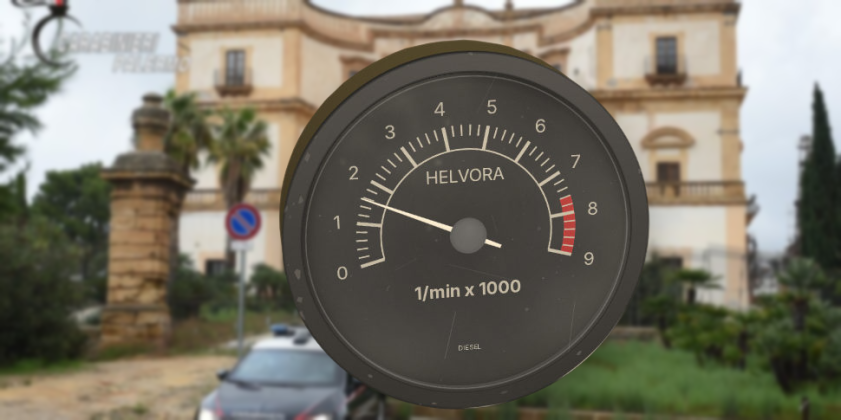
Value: 1600 rpm
